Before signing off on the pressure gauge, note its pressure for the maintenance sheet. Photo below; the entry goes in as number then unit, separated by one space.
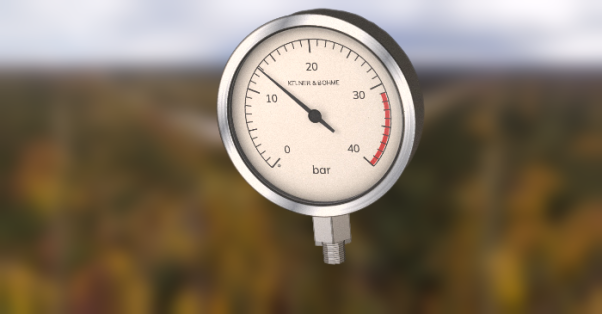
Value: 13 bar
